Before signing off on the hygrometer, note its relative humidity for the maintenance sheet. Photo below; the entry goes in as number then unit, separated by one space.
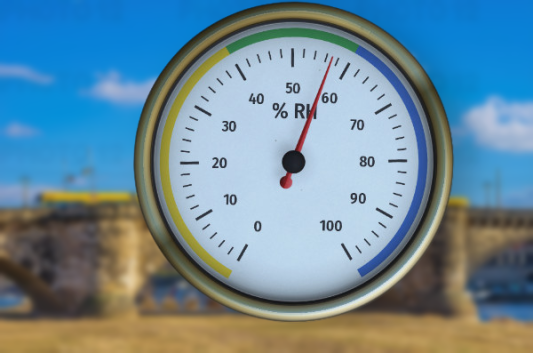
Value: 57 %
